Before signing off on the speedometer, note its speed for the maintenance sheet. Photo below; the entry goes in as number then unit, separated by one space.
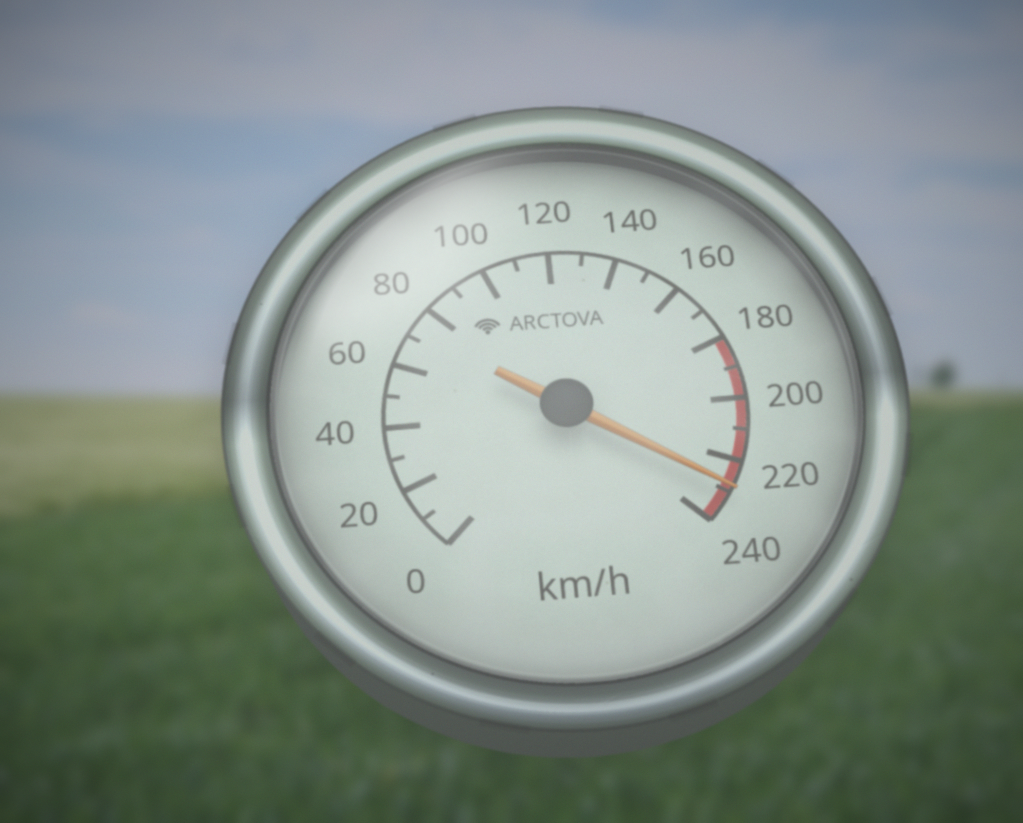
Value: 230 km/h
